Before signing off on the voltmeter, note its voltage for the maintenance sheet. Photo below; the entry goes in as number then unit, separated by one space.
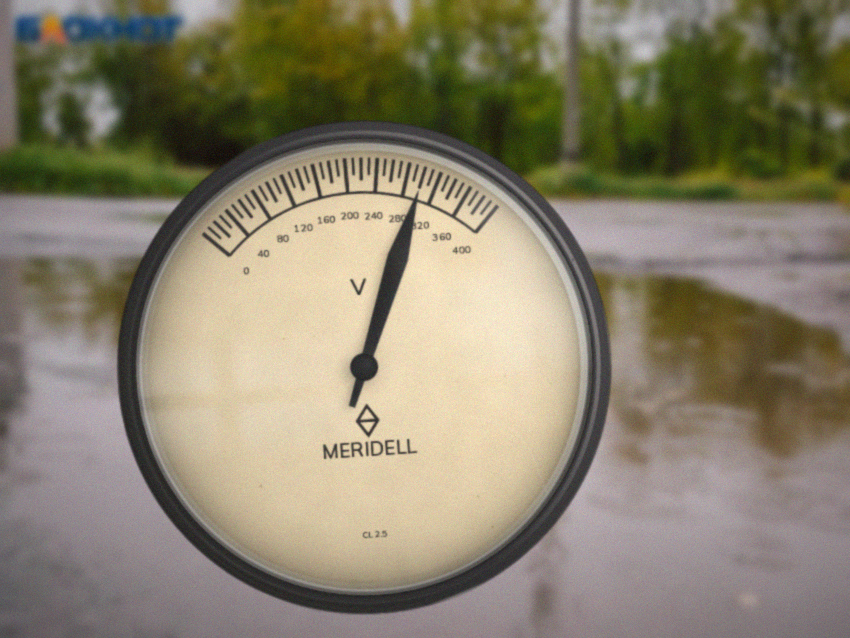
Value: 300 V
